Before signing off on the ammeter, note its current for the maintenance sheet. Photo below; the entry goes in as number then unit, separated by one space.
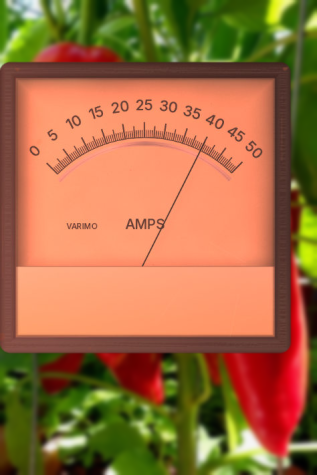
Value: 40 A
